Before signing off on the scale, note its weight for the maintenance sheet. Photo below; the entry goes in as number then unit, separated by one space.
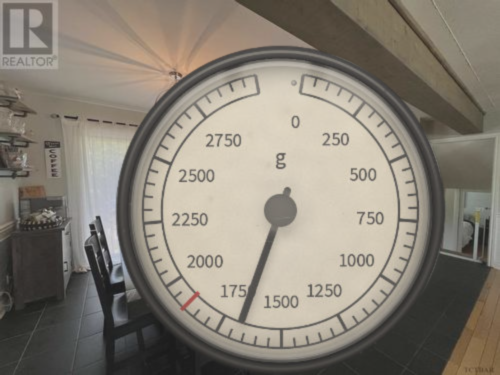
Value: 1675 g
